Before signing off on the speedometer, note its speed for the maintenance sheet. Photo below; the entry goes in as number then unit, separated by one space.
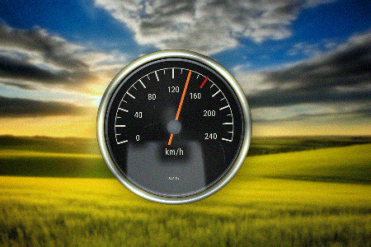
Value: 140 km/h
